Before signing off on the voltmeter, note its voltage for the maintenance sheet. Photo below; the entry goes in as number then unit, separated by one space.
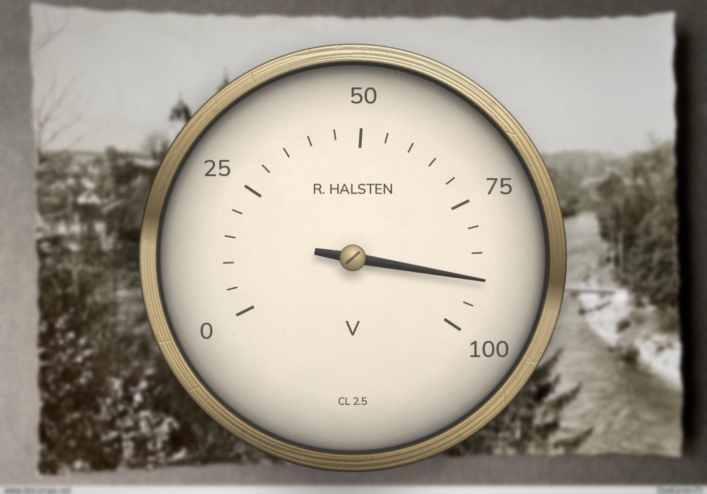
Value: 90 V
